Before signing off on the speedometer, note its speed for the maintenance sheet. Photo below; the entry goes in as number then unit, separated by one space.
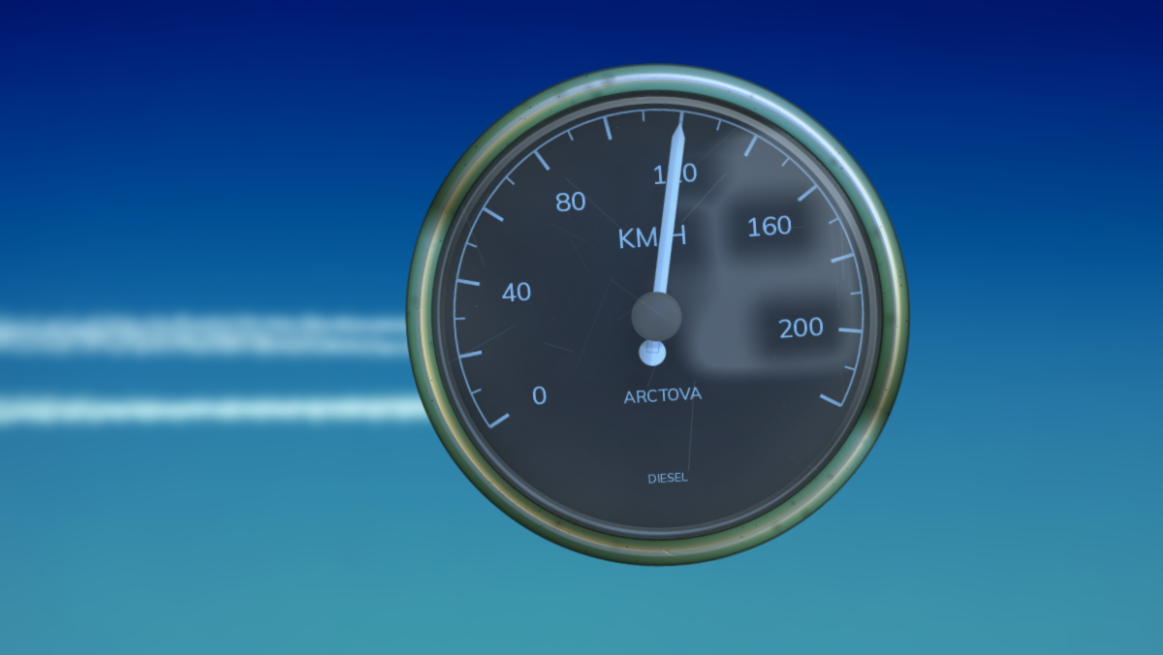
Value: 120 km/h
